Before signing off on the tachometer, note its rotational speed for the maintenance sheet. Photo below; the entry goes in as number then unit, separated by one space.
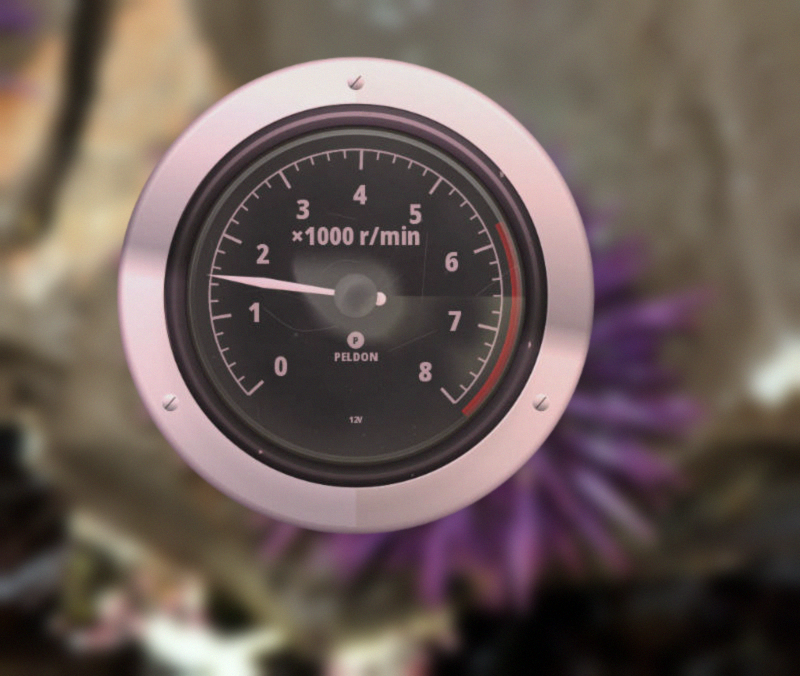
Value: 1500 rpm
